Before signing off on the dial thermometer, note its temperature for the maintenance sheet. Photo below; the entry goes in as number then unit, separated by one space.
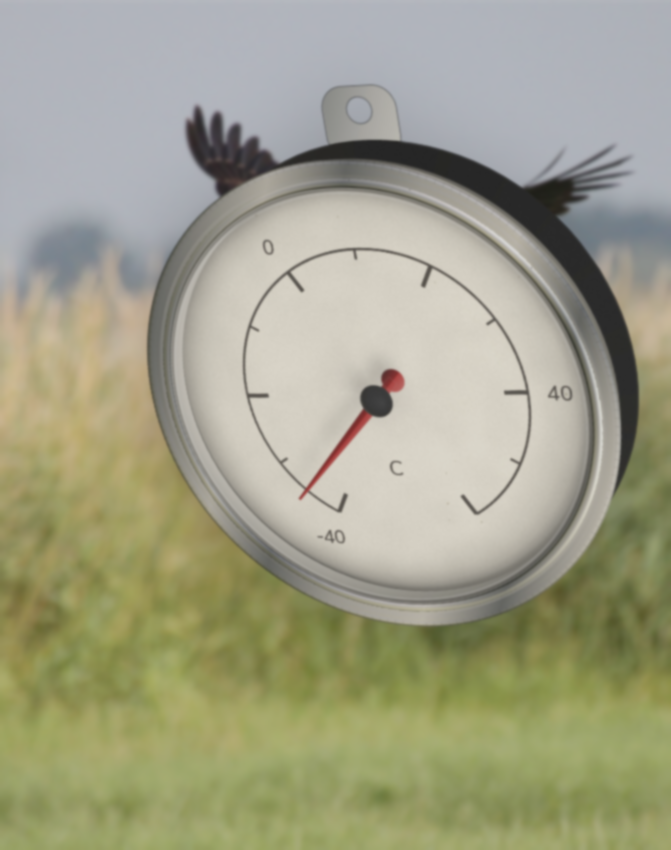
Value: -35 °C
